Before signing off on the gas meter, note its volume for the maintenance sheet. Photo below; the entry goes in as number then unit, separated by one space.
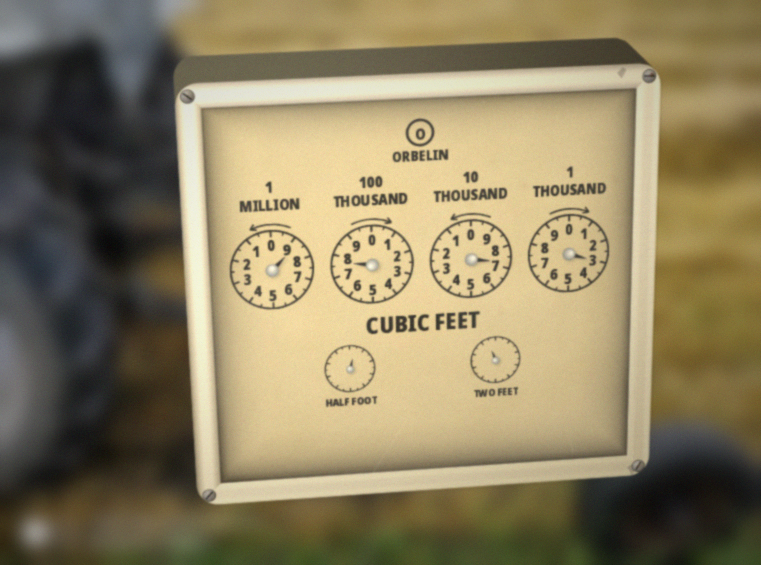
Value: 877300 ft³
